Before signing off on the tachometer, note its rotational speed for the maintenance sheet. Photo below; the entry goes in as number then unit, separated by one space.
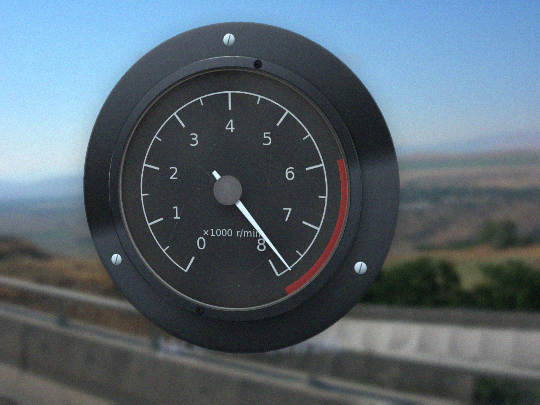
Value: 7750 rpm
